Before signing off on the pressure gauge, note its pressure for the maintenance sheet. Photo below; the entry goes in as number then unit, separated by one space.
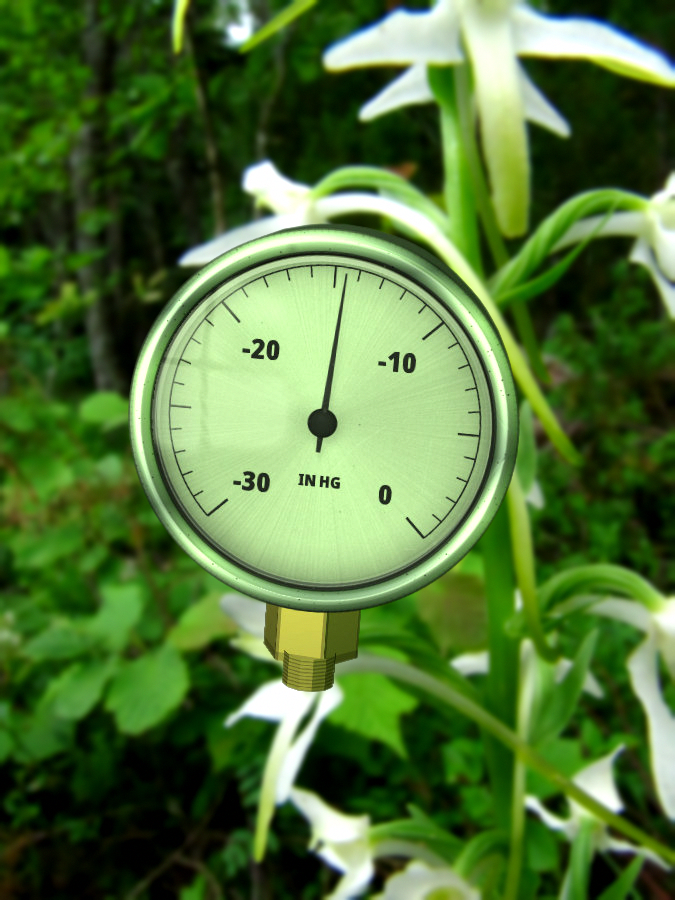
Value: -14.5 inHg
